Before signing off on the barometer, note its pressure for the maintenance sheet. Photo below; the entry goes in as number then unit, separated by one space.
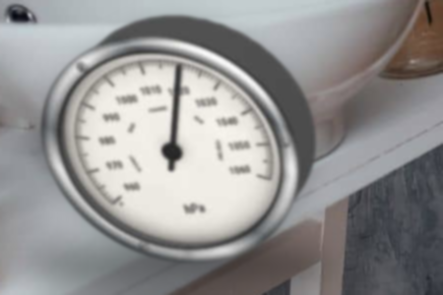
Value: 1020 hPa
